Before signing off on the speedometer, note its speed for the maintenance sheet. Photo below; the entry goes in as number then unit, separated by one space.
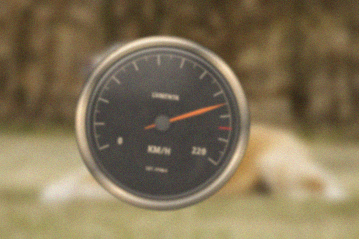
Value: 170 km/h
